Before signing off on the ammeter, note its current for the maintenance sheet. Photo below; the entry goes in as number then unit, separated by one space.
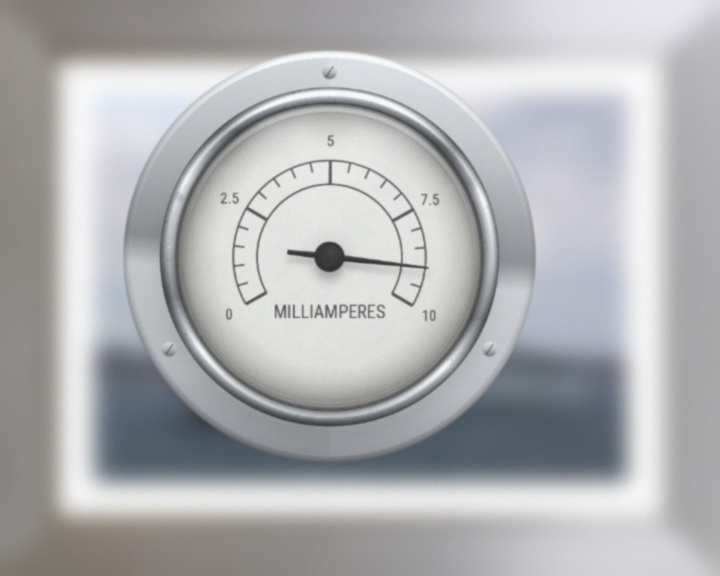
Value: 9 mA
